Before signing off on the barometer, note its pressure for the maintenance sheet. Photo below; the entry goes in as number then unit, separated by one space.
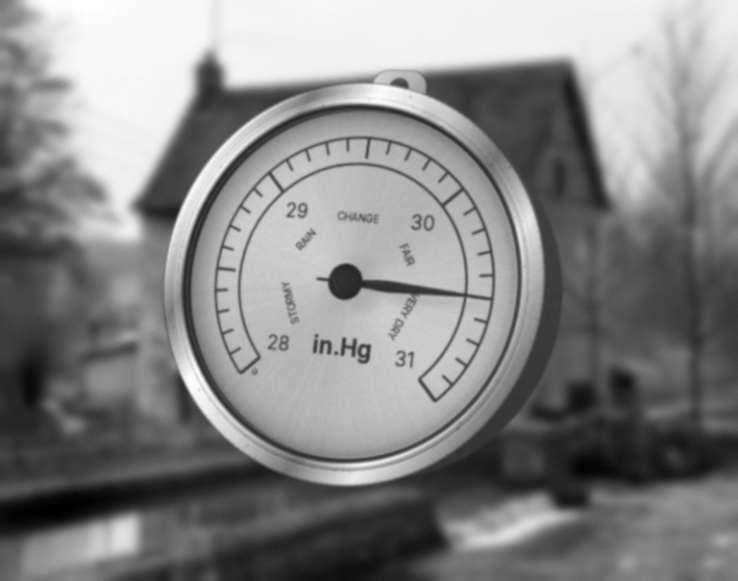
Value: 30.5 inHg
